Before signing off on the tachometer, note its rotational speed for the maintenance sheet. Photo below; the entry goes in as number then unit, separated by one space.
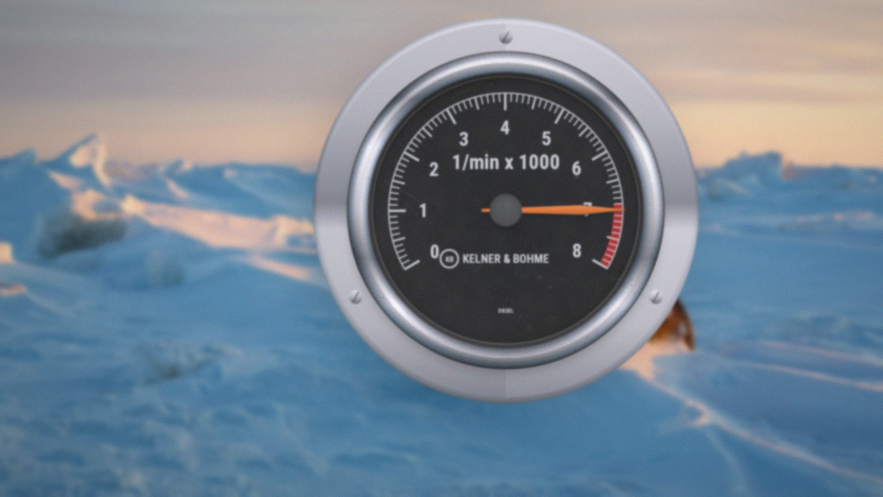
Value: 7000 rpm
